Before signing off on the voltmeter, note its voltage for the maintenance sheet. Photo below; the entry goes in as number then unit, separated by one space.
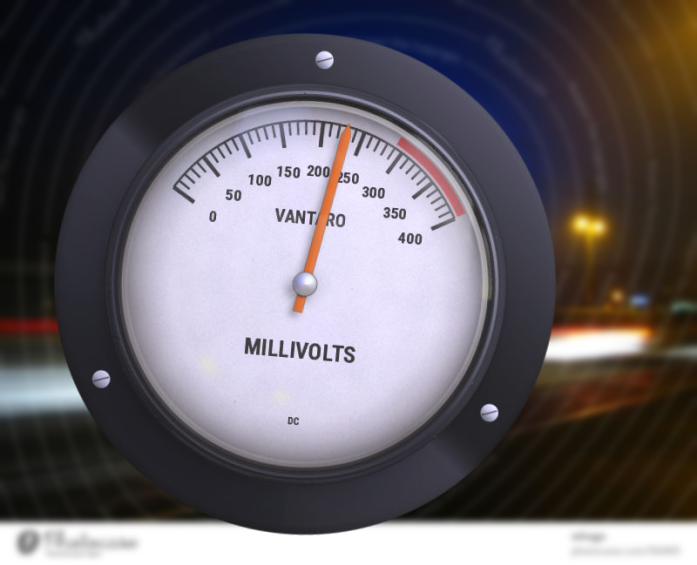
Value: 230 mV
